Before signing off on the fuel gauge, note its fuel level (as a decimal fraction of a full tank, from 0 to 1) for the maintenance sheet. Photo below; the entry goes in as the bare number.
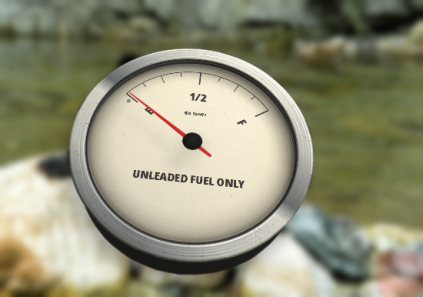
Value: 0
